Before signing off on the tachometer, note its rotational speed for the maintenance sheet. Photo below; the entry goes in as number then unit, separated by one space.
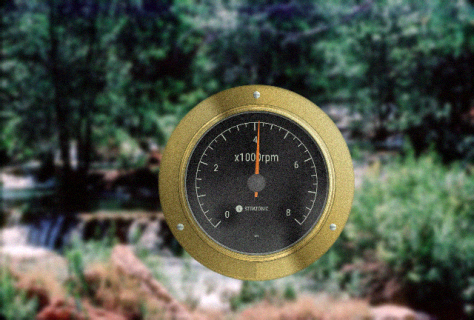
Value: 4125 rpm
